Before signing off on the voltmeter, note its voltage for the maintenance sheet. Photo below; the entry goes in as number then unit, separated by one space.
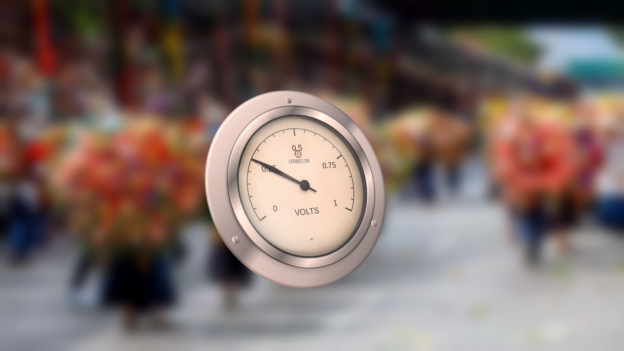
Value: 0.25 V
